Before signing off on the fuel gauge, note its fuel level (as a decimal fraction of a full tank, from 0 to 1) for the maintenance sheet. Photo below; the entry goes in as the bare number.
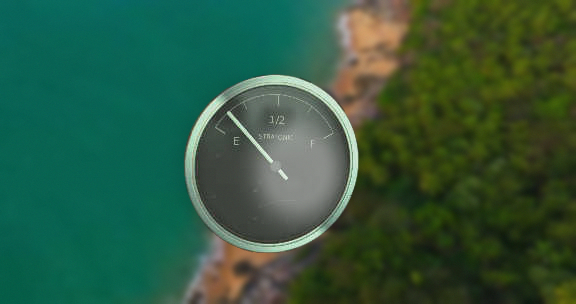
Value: 0.125
